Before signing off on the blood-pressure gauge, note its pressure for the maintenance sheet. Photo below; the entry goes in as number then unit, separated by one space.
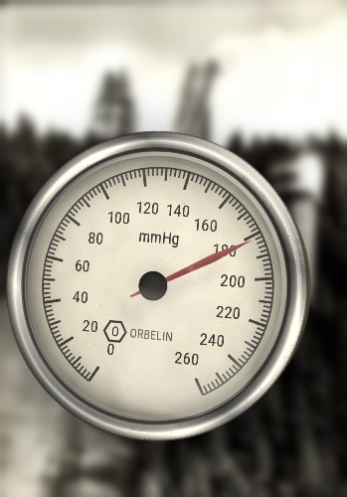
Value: 182 mmHg
